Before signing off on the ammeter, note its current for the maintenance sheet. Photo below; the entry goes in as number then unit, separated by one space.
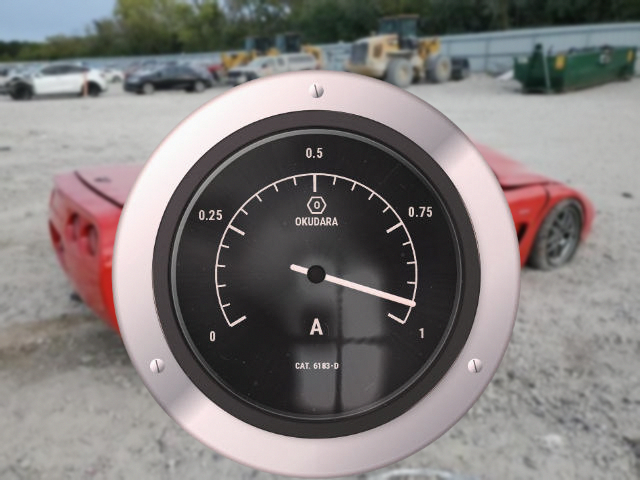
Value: 0.95 A
